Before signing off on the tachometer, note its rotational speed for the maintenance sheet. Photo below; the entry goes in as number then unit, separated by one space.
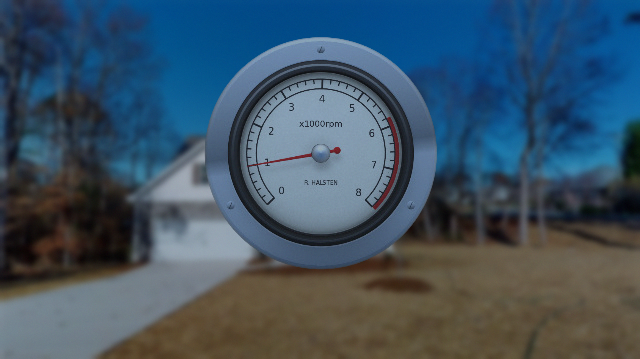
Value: 1000 rpm
